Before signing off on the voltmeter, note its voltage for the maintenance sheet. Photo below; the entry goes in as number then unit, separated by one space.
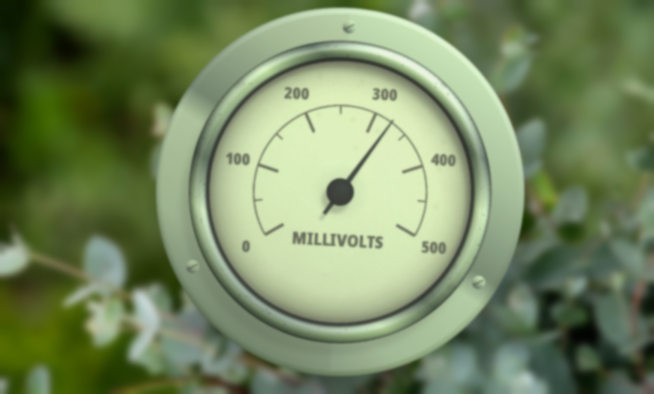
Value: 325 mV
